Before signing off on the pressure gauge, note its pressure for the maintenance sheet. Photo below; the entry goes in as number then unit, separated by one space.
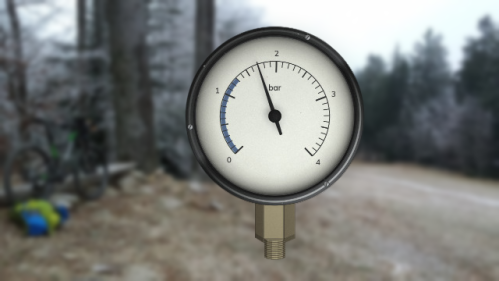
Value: 1.7 bar
